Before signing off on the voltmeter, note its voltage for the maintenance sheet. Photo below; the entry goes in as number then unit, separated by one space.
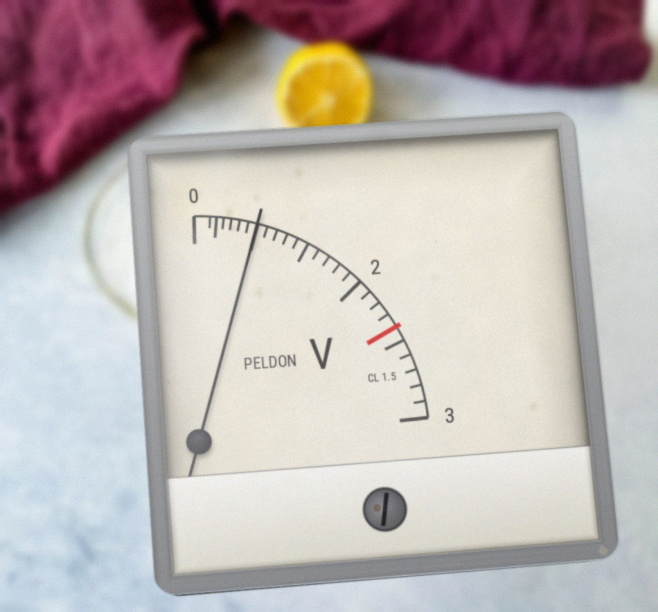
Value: 1 V
